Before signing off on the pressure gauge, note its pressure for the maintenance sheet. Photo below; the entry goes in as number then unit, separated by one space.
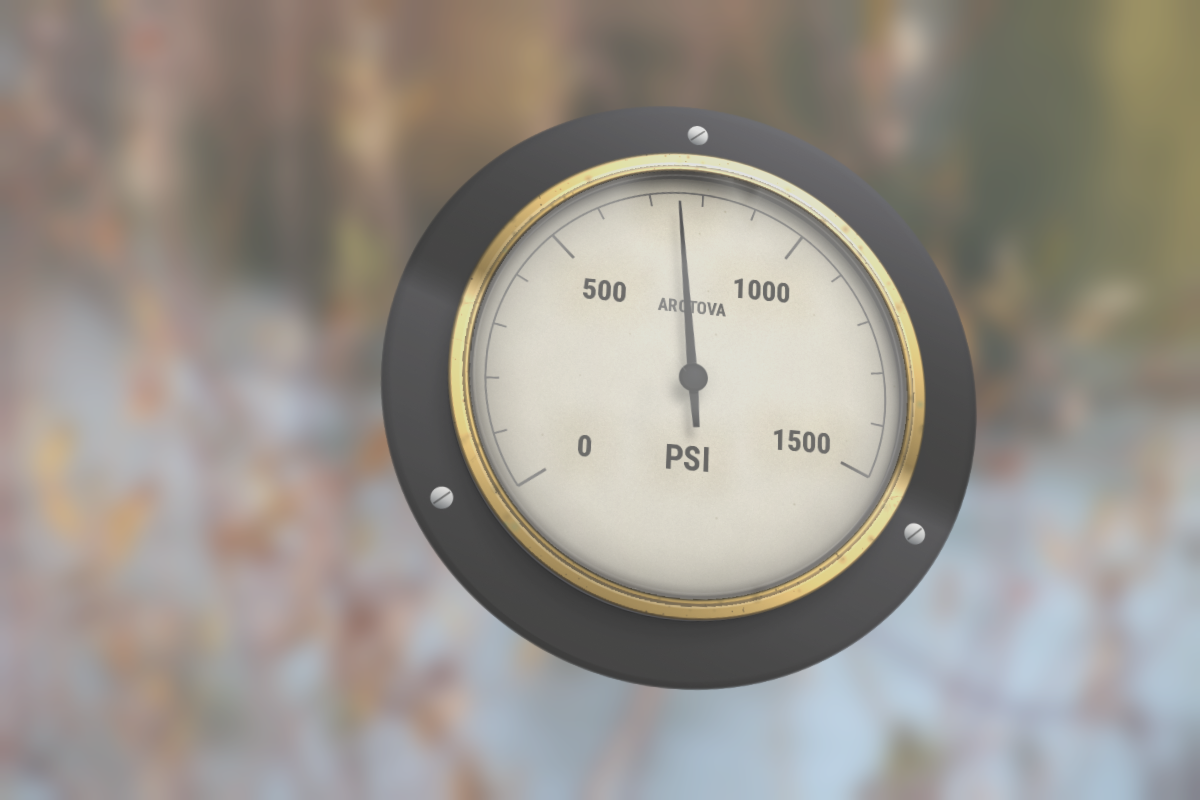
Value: 750 psi
